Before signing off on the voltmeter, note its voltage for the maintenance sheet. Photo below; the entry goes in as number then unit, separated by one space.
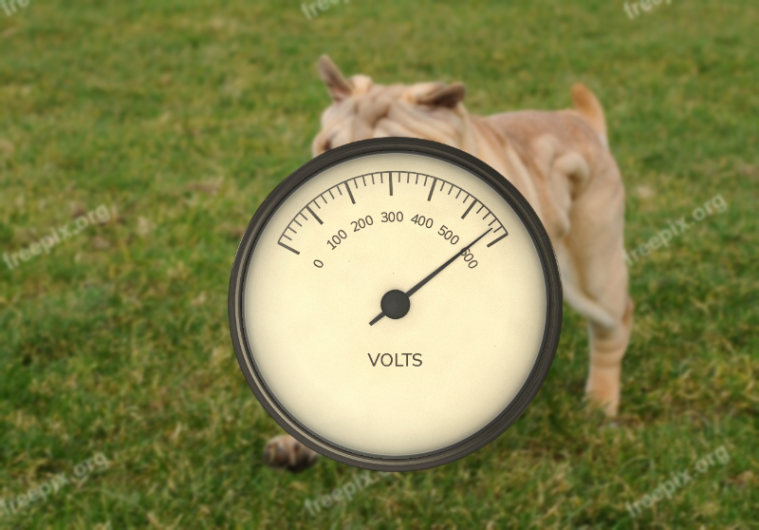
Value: 570 V
